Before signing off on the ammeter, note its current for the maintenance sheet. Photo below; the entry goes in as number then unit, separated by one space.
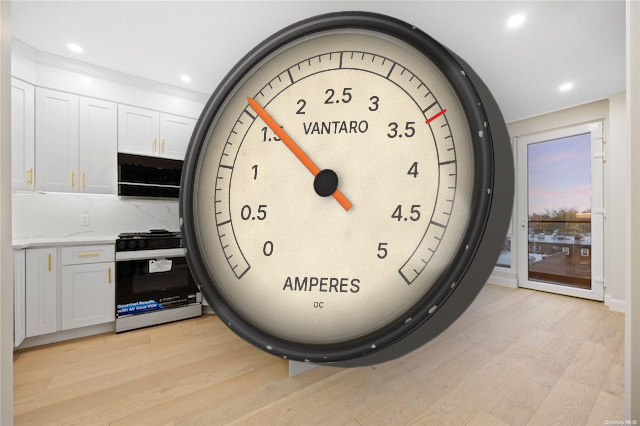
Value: 1.6 A
